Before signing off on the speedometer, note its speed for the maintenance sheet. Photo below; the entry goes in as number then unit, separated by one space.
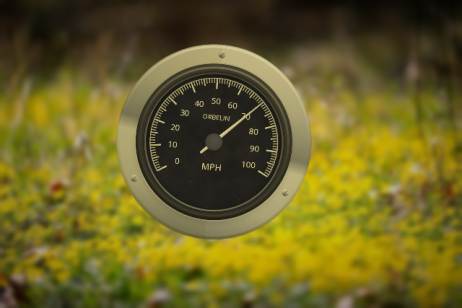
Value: 70 mph
